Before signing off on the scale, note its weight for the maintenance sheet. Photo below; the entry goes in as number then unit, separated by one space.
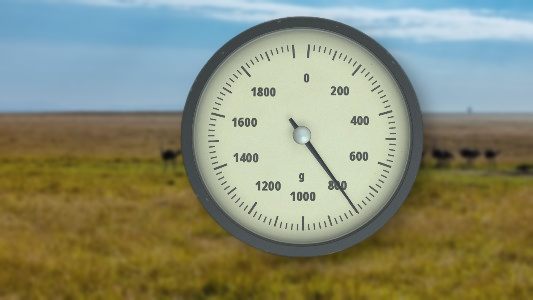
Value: 800 g
